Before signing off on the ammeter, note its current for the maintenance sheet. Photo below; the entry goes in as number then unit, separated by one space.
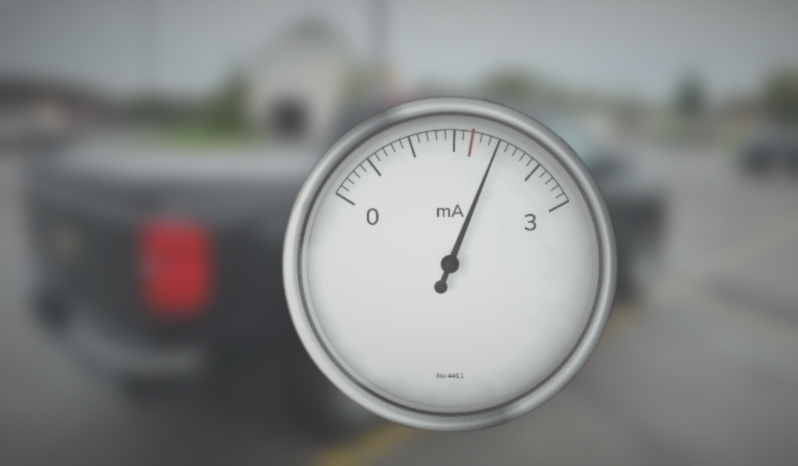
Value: 2 mA
